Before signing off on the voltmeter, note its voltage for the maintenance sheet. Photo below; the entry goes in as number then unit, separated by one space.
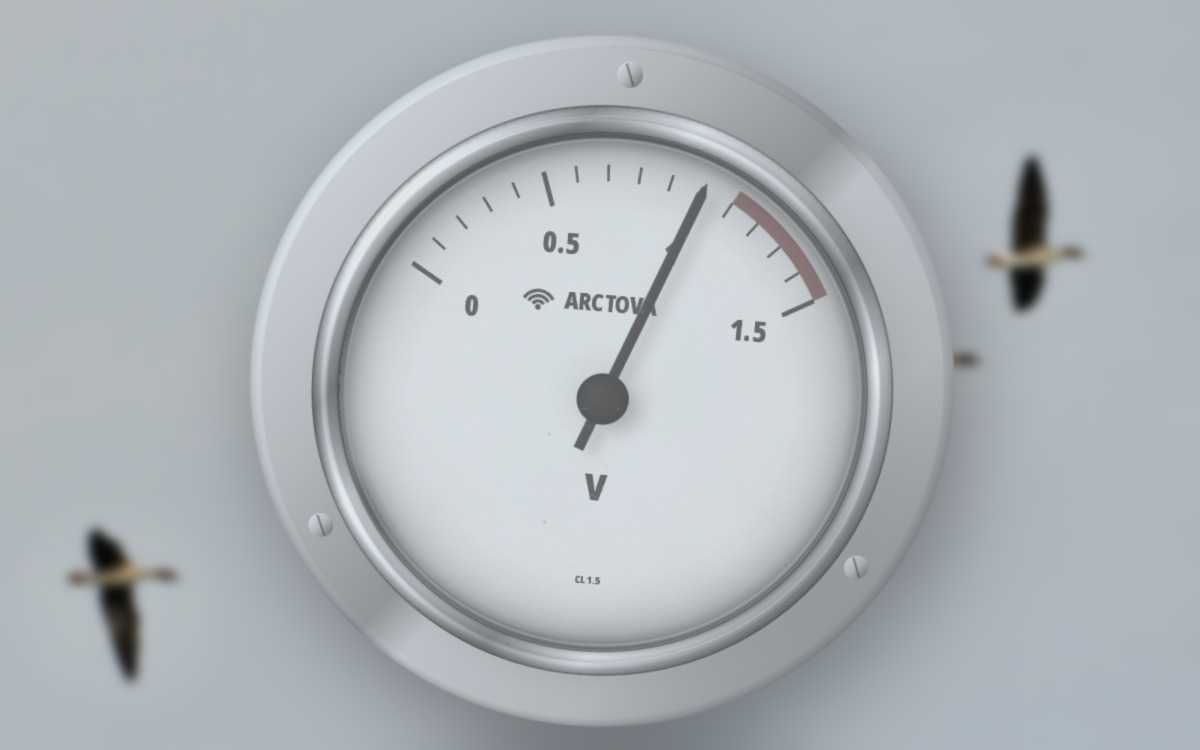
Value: 1 V
